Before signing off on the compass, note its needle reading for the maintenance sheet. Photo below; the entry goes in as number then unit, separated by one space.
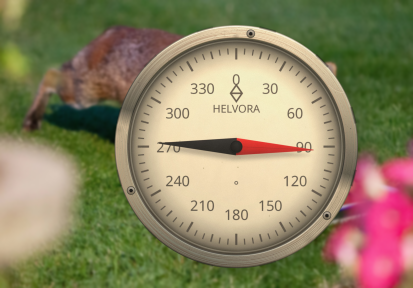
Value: 92.5 °
